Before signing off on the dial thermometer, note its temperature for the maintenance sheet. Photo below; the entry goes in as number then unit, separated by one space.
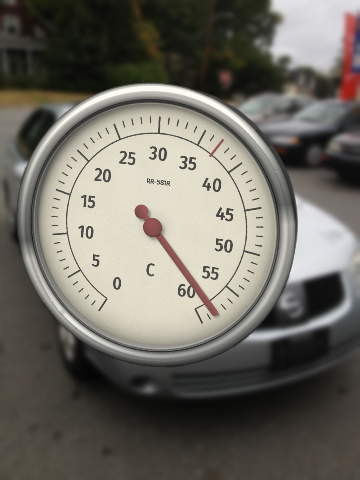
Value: 58 °C
